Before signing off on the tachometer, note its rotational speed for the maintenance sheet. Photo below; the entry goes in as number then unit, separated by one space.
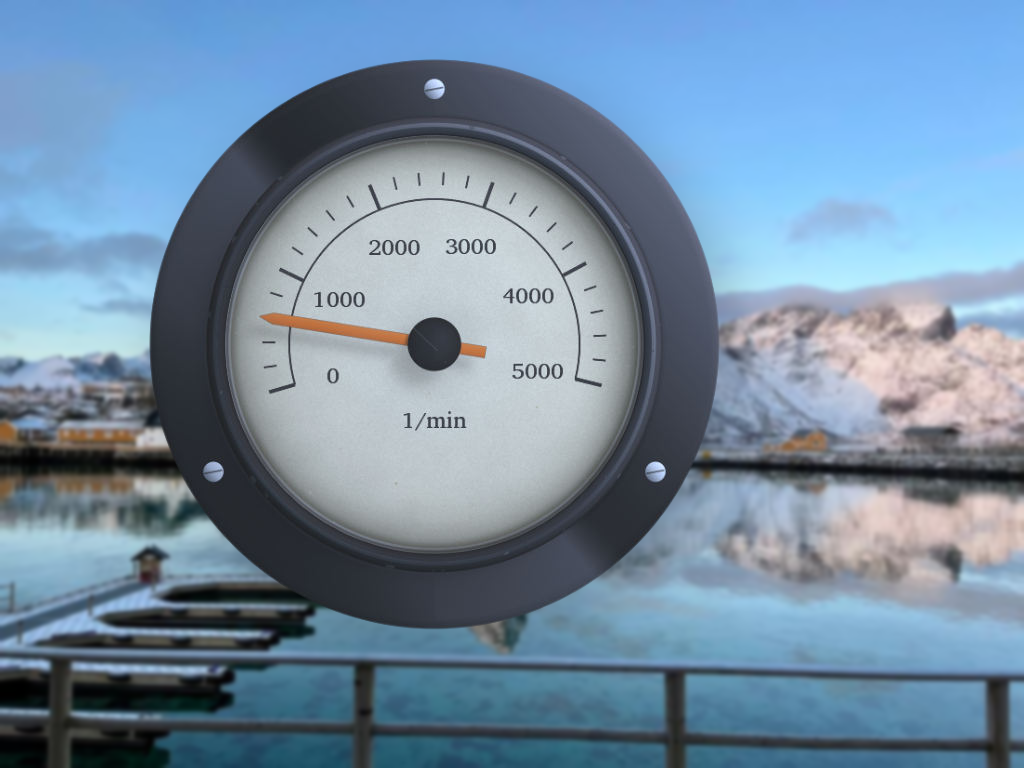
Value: 600 rpm
